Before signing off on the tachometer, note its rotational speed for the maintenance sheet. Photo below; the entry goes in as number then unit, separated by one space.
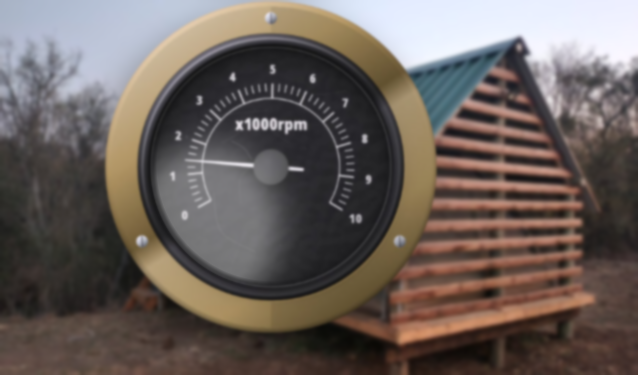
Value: 1400 rpm
